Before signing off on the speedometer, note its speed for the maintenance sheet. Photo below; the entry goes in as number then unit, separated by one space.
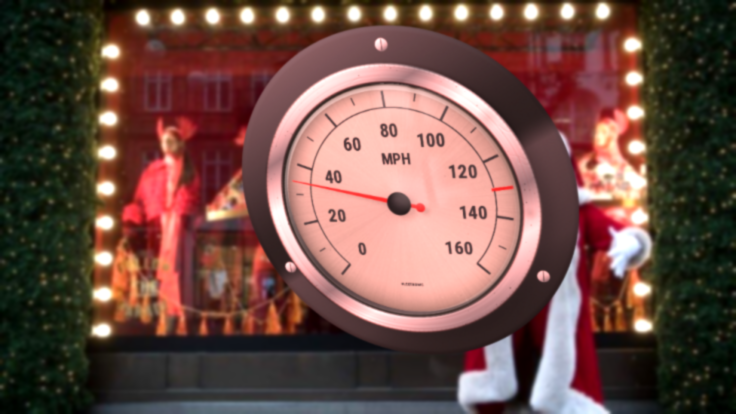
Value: 35 mph
